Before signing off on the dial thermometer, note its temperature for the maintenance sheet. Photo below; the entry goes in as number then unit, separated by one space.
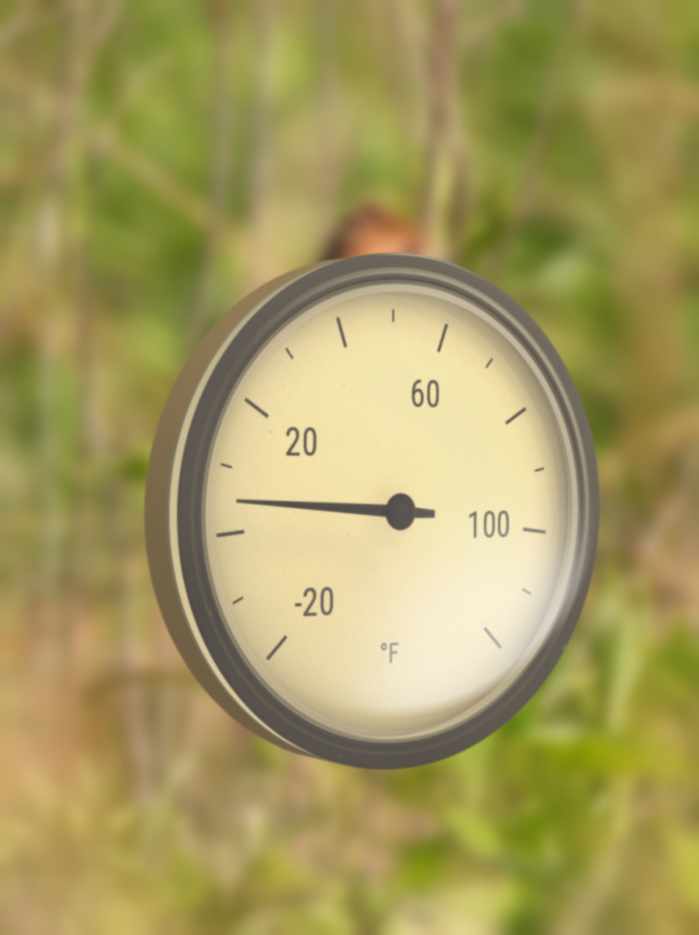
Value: 5 °F
